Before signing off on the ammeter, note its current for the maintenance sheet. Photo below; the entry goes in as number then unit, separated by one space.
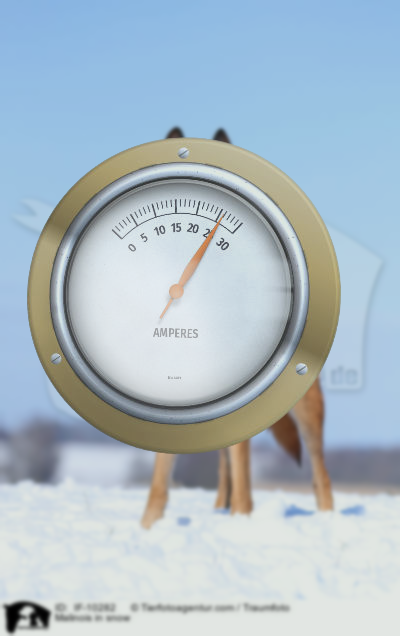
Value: 26 A
